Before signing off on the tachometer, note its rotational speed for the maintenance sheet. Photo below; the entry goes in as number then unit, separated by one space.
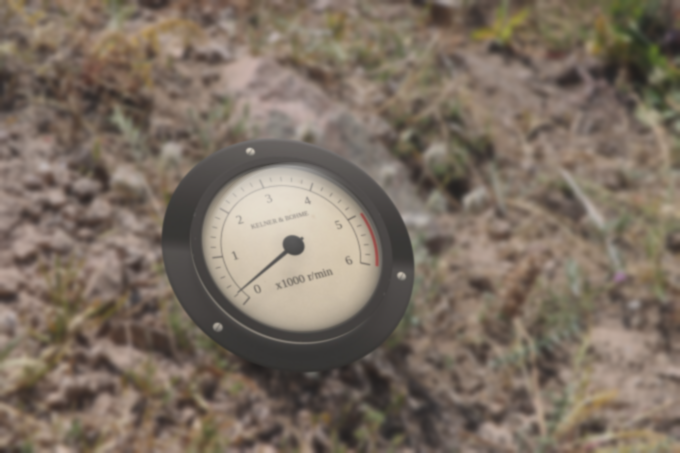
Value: 200 rpm
